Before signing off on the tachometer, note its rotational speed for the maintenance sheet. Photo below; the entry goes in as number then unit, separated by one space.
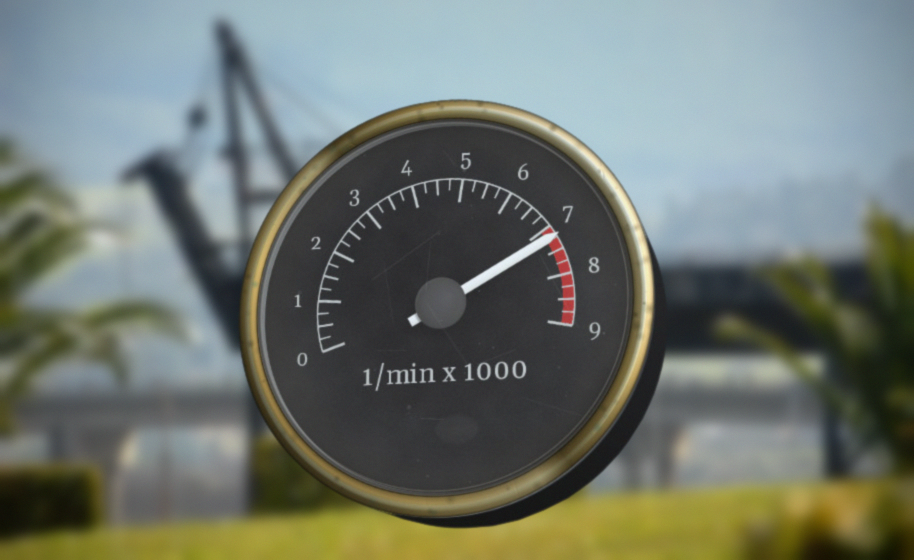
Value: 7250 rpm
